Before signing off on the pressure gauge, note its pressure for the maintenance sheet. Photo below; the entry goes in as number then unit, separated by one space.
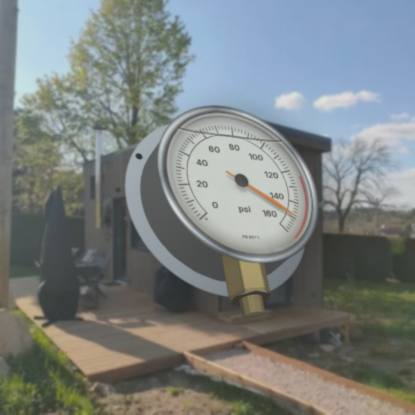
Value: 150 psi
